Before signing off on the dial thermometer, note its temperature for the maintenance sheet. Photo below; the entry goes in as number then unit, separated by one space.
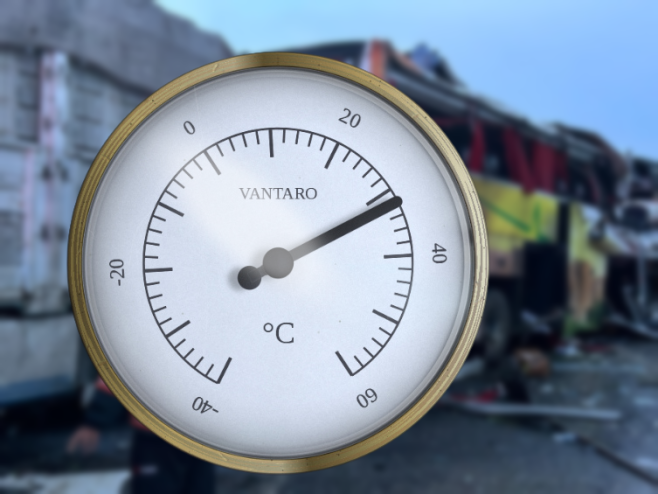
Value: 32 °C
